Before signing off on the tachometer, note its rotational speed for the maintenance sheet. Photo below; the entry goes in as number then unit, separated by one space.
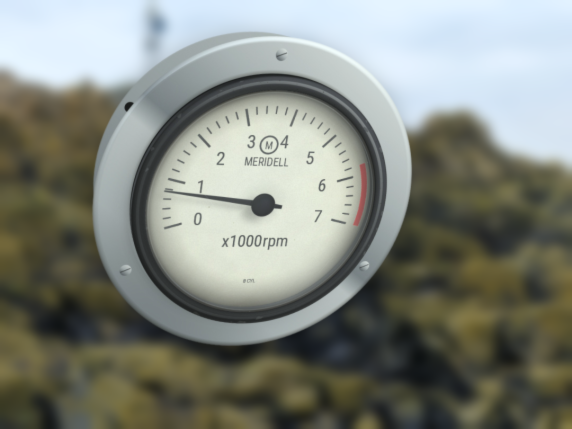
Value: 800 rpm
